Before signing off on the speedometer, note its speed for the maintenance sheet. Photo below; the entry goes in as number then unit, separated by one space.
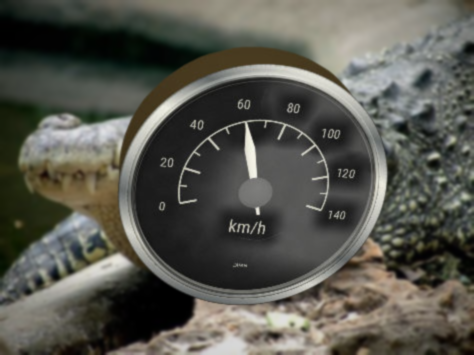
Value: 60 km/h
